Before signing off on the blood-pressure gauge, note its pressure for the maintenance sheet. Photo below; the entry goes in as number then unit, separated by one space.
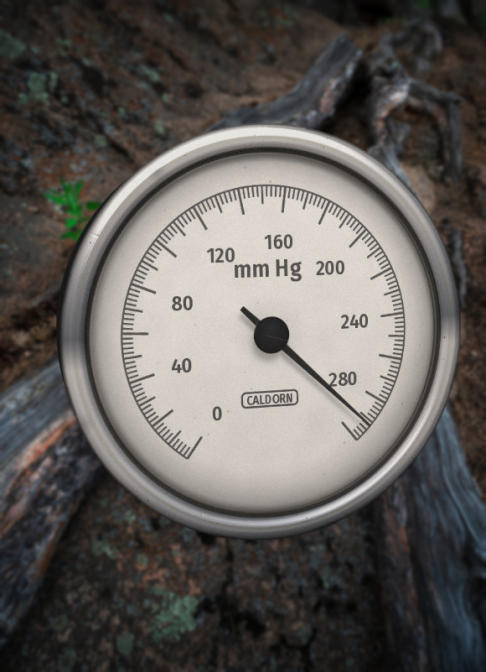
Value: 292 mmHg
